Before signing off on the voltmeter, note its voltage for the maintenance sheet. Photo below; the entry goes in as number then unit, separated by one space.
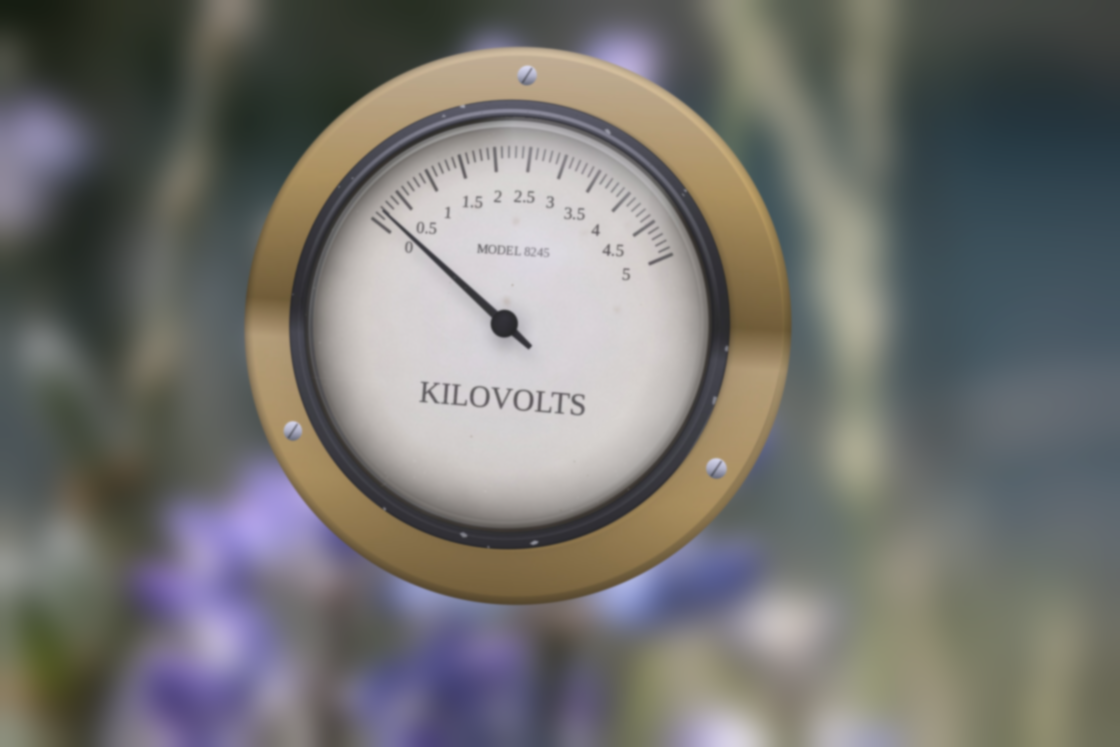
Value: 0.2 kV
